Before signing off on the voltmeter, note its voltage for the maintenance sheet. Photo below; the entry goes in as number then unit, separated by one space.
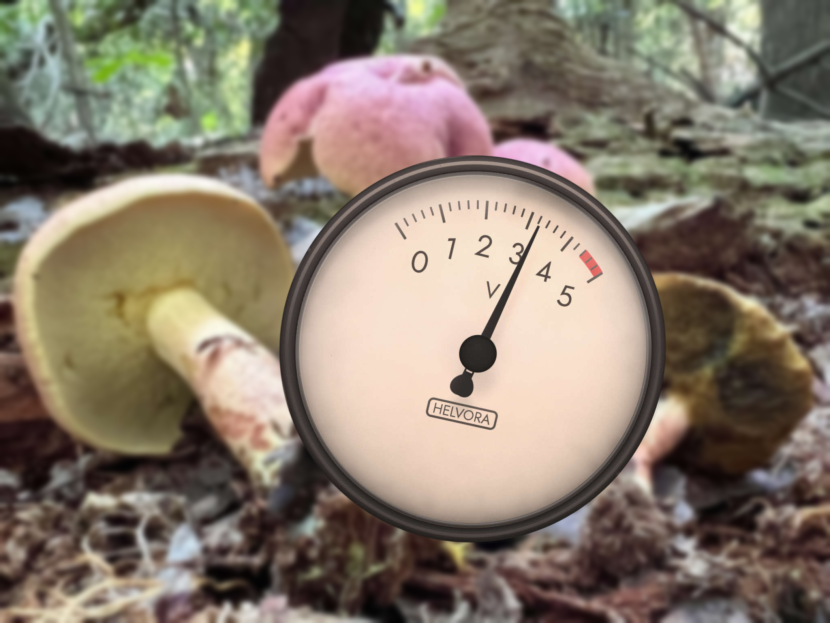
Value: 3.2 V
